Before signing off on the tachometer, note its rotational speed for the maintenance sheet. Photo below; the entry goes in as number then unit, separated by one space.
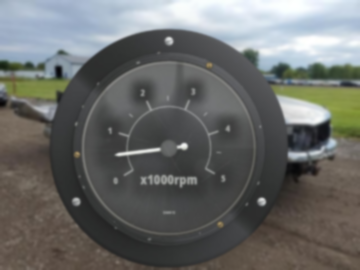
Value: 500 rpm
